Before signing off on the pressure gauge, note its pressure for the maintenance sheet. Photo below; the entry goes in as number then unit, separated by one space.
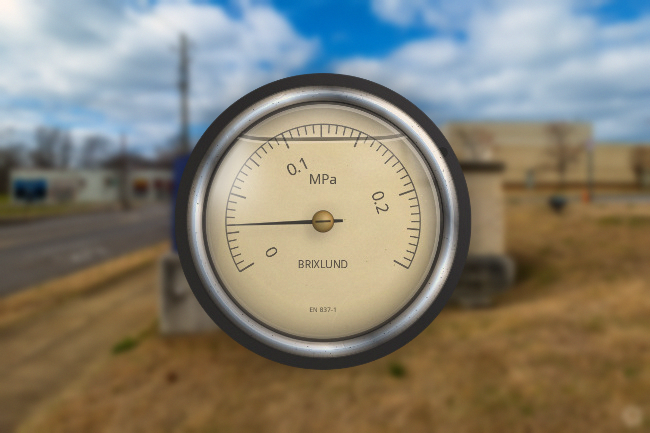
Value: 0.03 MPa
